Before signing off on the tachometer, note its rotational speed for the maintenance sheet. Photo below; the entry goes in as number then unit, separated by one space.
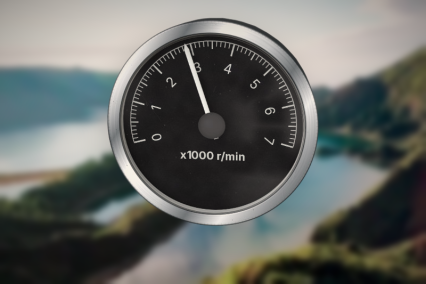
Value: 2900 rpm
